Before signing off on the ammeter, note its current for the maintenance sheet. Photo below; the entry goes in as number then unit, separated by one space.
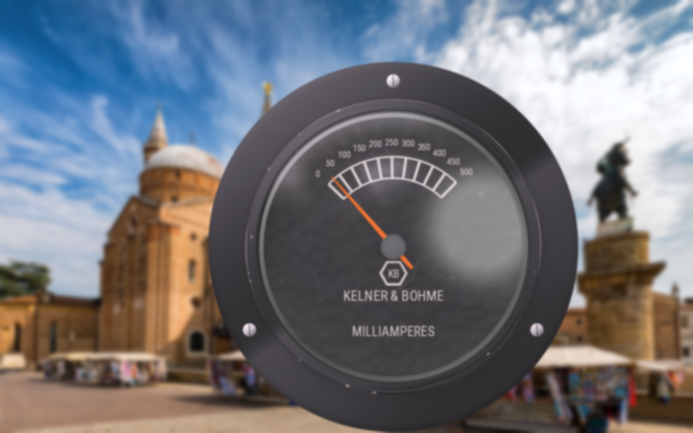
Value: 25 mA
